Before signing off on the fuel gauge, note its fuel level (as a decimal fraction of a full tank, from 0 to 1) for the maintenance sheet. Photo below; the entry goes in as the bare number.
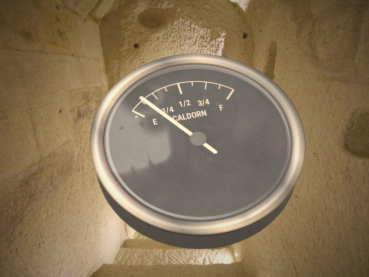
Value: 0.125
